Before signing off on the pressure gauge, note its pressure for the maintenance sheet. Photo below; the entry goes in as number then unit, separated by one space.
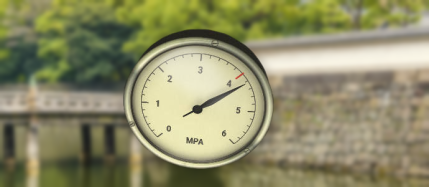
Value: 4.2 MPa
